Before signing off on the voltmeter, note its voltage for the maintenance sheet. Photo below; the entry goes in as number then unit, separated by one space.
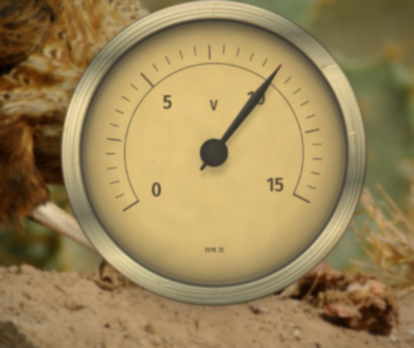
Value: 10 V
